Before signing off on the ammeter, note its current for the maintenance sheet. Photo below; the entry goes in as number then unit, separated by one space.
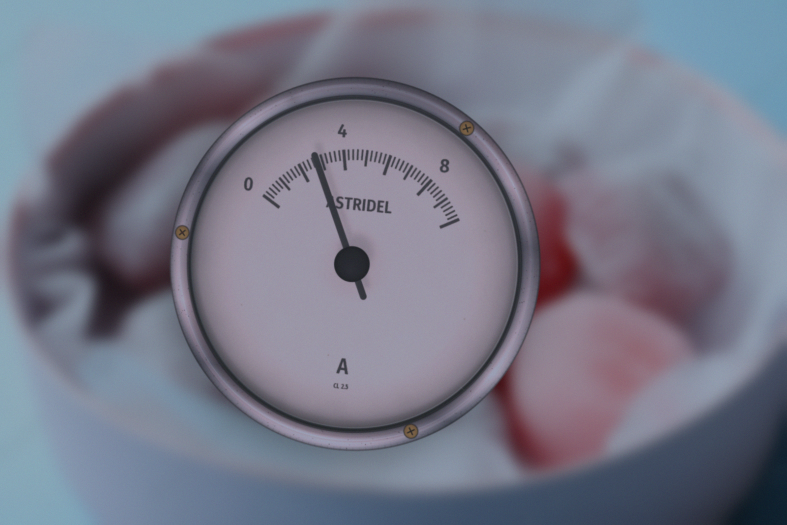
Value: 2.8 A
